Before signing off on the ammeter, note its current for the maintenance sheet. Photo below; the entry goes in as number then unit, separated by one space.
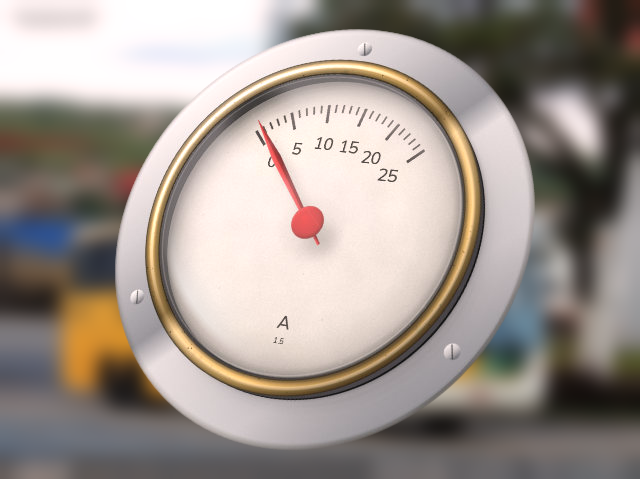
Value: 1 A
